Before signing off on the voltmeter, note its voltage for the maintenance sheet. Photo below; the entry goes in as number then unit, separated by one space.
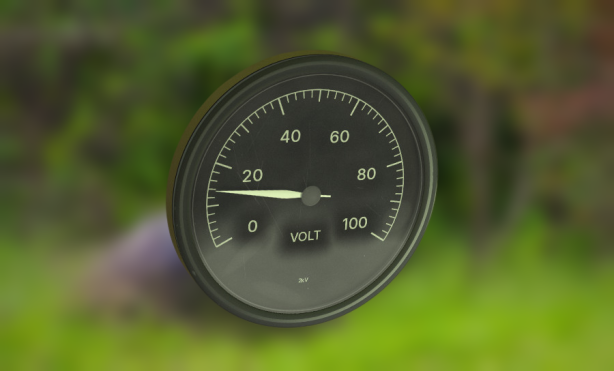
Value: 14 V
